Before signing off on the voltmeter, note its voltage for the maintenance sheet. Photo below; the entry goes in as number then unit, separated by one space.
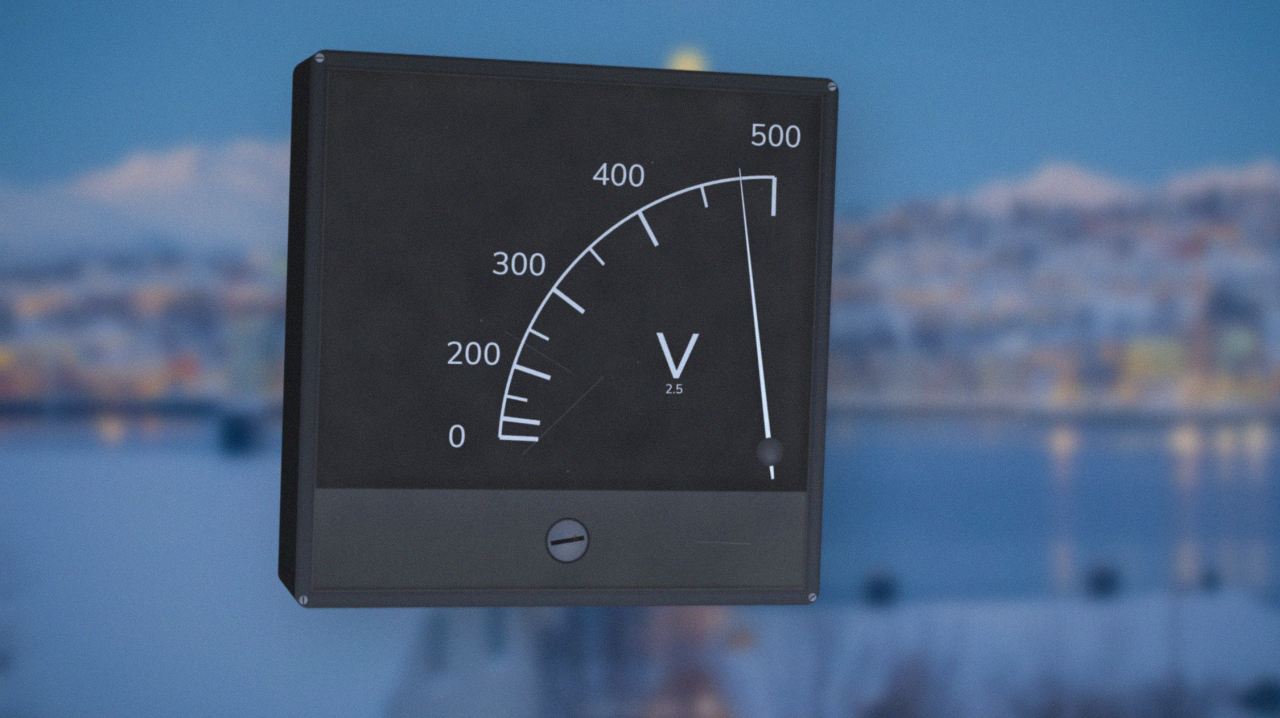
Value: 475 V
